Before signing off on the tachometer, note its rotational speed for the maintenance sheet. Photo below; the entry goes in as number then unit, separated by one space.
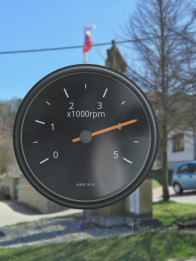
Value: 4000 rpm
